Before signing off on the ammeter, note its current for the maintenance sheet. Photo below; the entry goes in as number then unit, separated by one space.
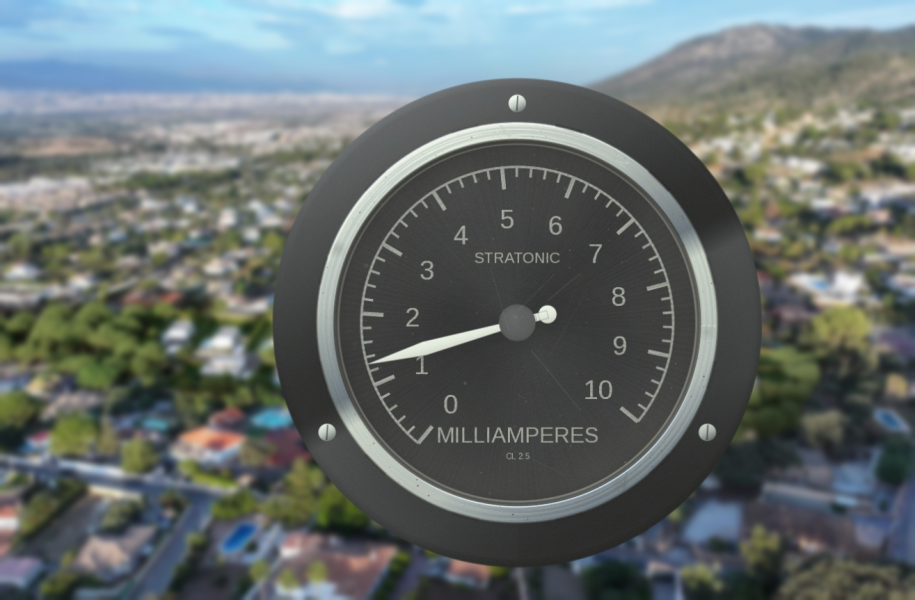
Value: 1.3 mA
